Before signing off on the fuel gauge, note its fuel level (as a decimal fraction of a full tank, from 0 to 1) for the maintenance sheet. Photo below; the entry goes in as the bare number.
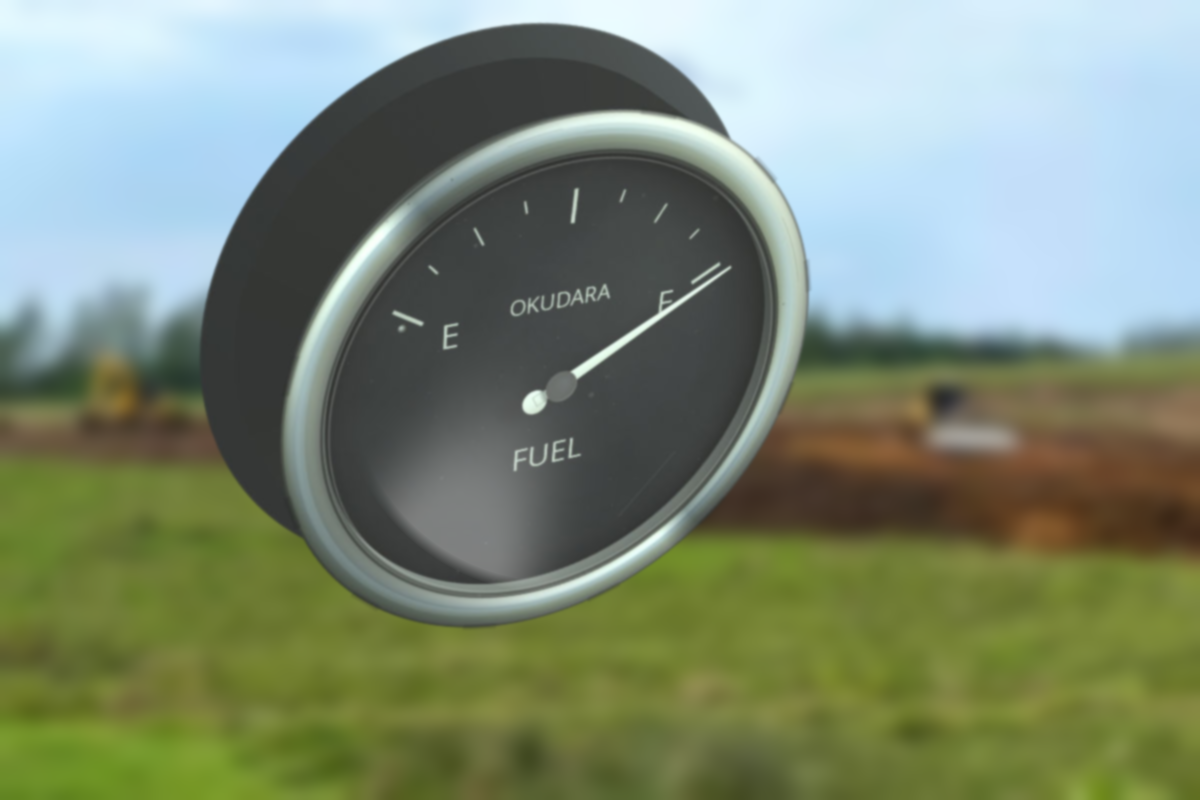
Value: 1
